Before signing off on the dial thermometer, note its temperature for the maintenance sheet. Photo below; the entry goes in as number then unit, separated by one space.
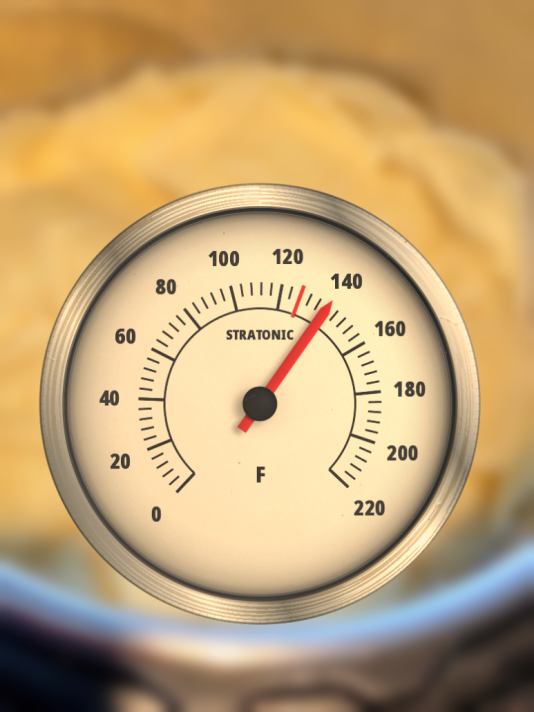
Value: 140 °F
